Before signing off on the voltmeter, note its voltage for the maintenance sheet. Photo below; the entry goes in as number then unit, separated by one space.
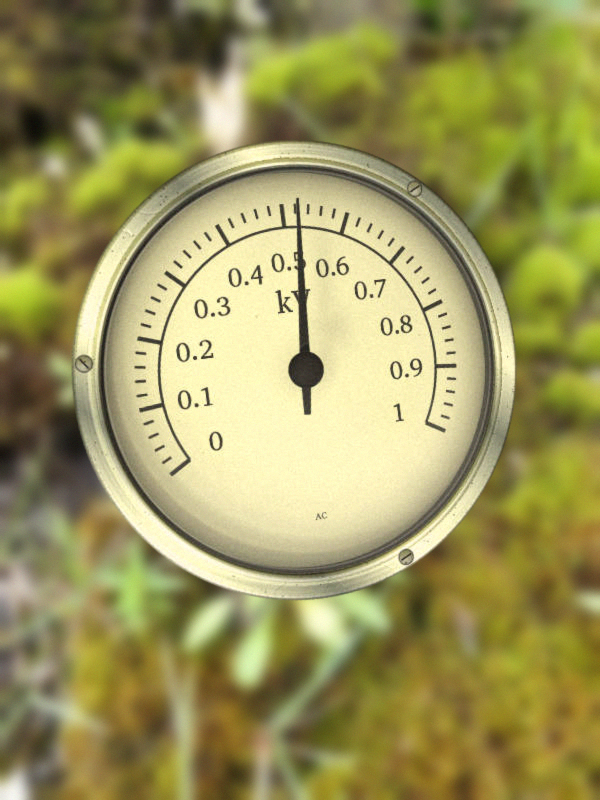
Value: 0.52 kV
